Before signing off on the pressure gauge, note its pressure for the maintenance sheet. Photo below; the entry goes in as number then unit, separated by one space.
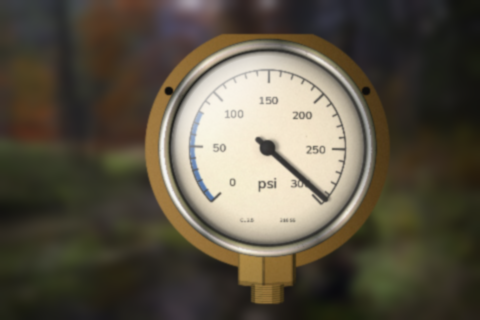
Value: 295 psi
